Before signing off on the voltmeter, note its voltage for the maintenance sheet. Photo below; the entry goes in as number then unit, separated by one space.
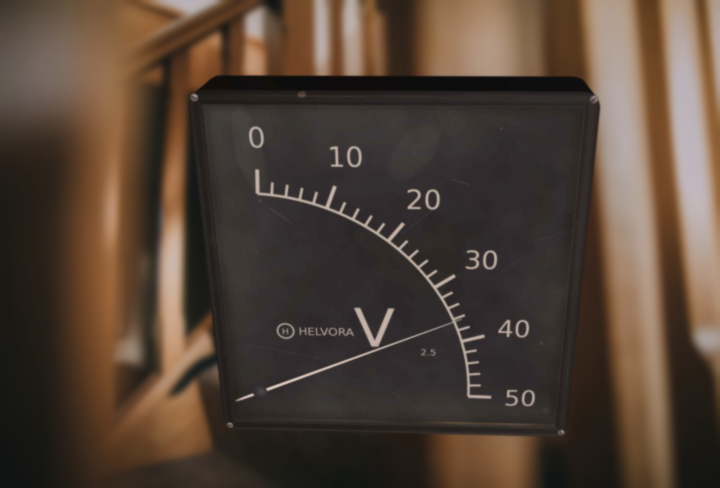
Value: 36 V
